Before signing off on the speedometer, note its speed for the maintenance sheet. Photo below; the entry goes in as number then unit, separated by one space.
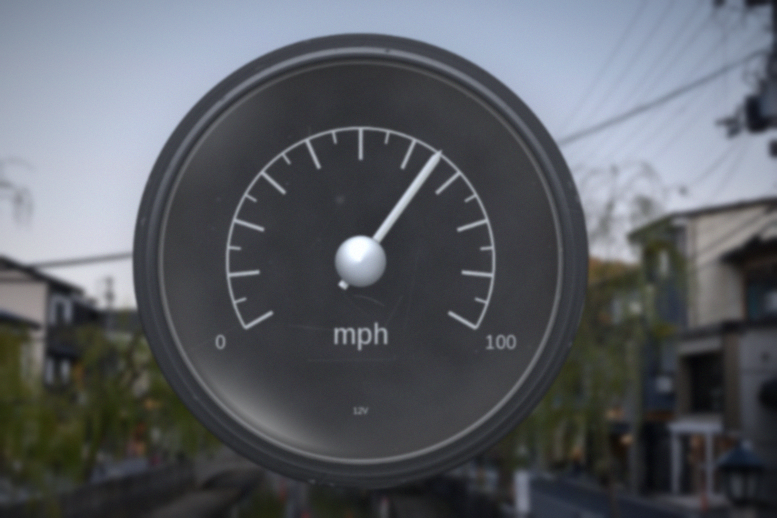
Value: 65 mph
